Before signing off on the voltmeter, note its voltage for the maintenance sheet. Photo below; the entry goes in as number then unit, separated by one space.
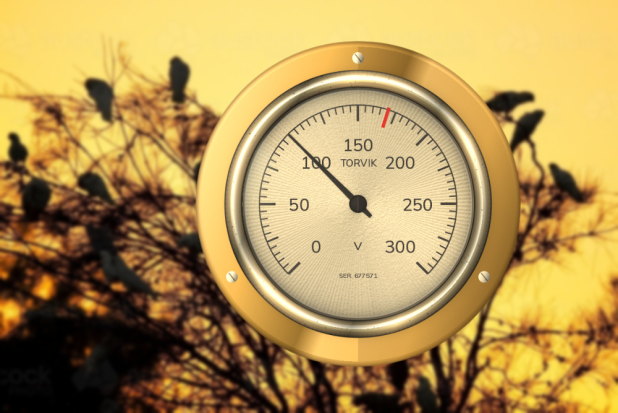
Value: 100 V
